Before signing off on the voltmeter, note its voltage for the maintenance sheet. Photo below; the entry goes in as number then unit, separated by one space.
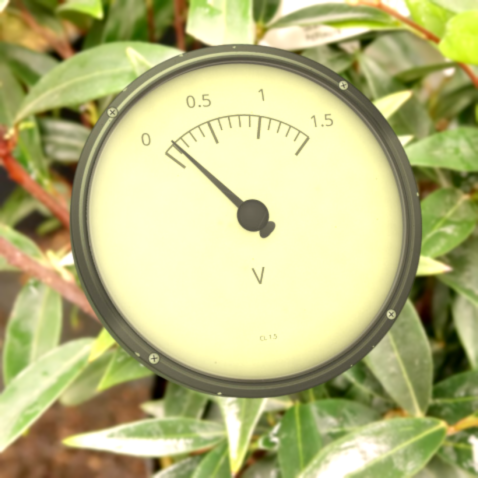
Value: 0.1 V
